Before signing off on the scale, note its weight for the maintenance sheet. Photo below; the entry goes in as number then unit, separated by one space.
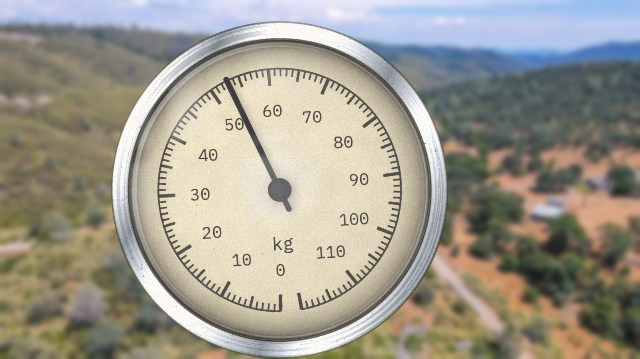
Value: 53 kg
